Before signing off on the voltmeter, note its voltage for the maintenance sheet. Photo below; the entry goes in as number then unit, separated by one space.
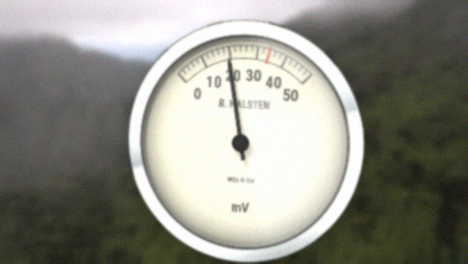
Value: 20 mV
